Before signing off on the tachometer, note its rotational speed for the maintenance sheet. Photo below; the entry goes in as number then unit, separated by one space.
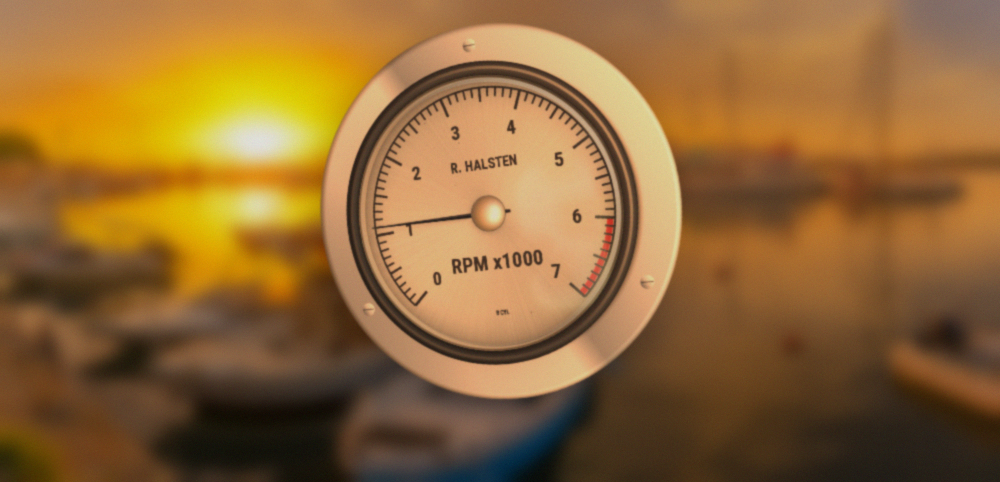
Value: 1100 rpm
